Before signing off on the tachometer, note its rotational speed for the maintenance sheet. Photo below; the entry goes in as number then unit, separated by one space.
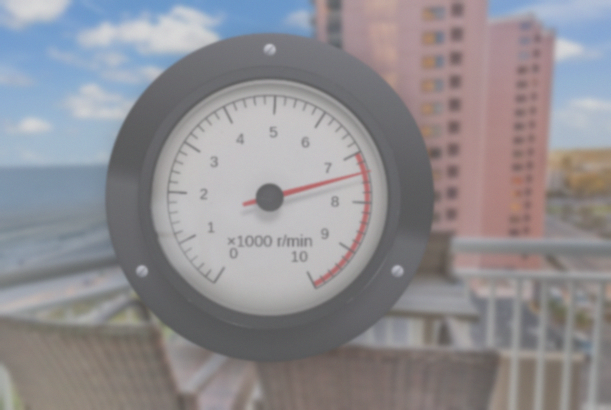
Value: 7400 rpm
